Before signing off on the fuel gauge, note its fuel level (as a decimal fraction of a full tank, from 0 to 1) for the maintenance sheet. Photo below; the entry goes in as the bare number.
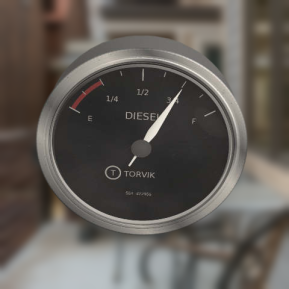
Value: 0.75
